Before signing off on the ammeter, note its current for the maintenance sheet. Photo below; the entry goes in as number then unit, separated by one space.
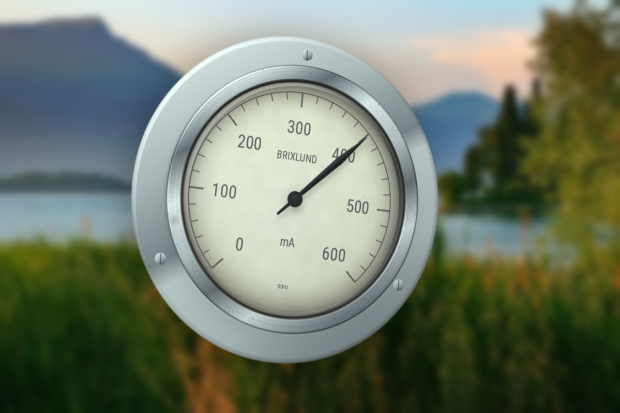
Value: 400 mA
